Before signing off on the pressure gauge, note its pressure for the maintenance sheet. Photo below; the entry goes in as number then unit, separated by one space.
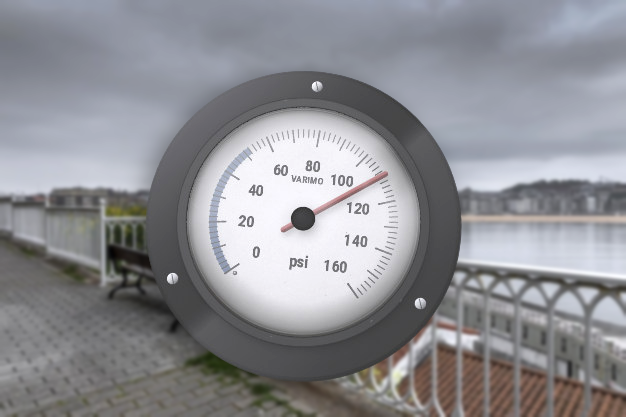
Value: 110 psi
